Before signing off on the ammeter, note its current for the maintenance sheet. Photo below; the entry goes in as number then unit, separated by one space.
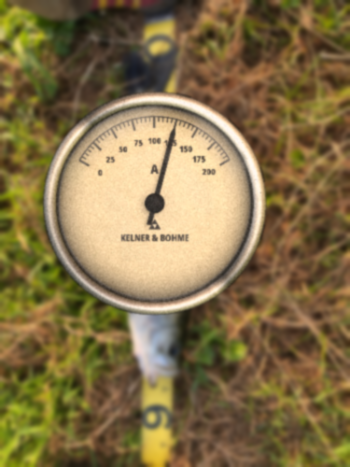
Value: 125 A
